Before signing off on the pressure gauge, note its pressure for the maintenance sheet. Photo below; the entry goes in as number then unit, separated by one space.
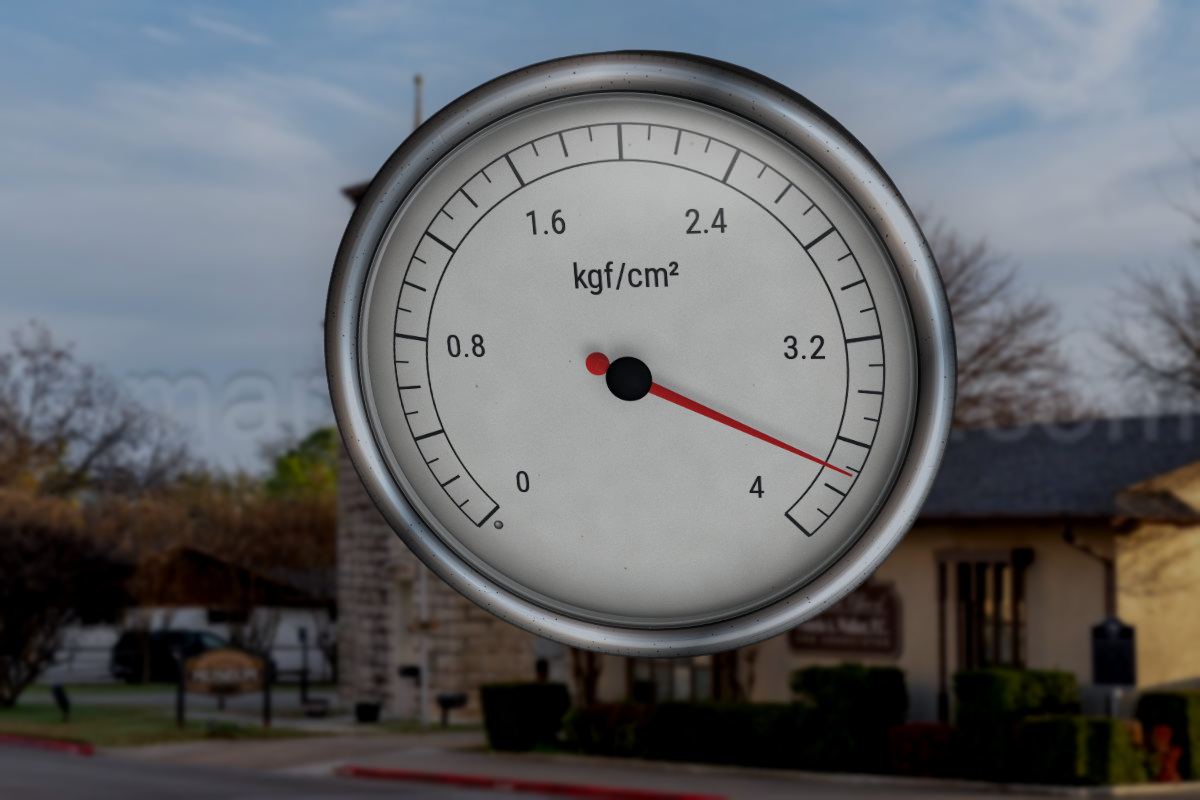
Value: 3.7 kg/cm²
